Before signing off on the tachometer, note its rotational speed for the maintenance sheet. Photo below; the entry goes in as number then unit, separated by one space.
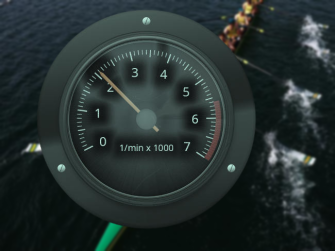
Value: 2100 rpm
